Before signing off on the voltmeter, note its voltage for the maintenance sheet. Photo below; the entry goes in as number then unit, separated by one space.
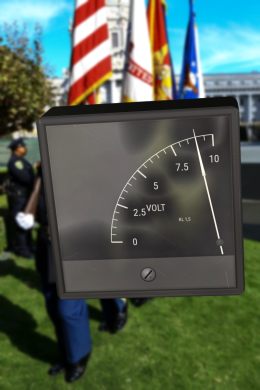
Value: 9 V
